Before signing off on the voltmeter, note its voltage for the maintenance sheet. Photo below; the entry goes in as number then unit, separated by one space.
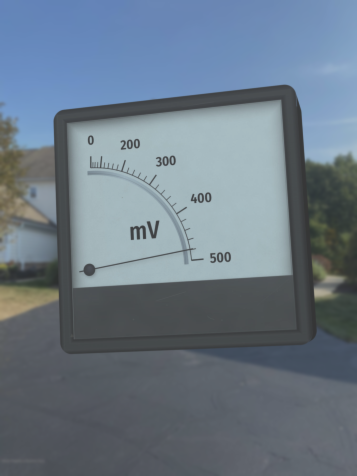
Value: 480 mV
